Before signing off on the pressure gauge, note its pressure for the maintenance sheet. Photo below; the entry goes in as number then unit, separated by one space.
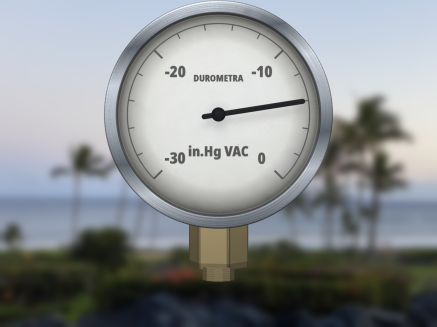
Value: -6 inHg
